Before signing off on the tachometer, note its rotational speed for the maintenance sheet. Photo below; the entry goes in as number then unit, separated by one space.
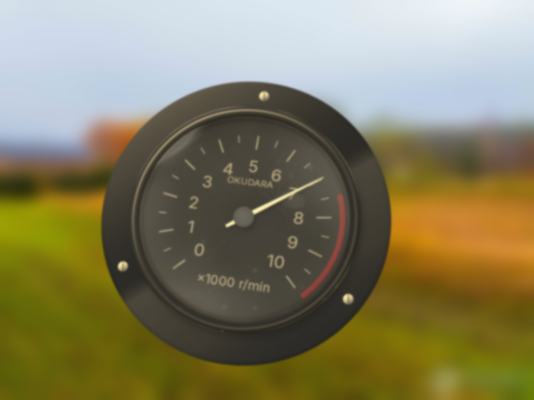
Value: 7000 rpm
